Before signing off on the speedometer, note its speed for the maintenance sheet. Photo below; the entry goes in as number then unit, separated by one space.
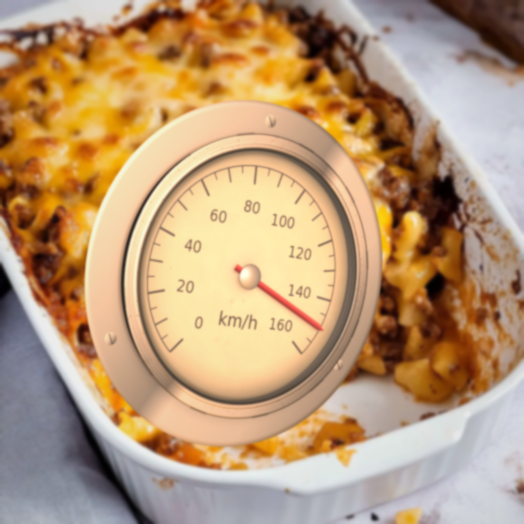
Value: 150 km/h
